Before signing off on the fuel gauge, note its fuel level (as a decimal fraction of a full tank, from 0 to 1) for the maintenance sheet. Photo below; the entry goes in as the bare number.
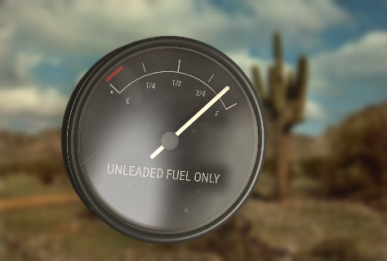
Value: 0.875
